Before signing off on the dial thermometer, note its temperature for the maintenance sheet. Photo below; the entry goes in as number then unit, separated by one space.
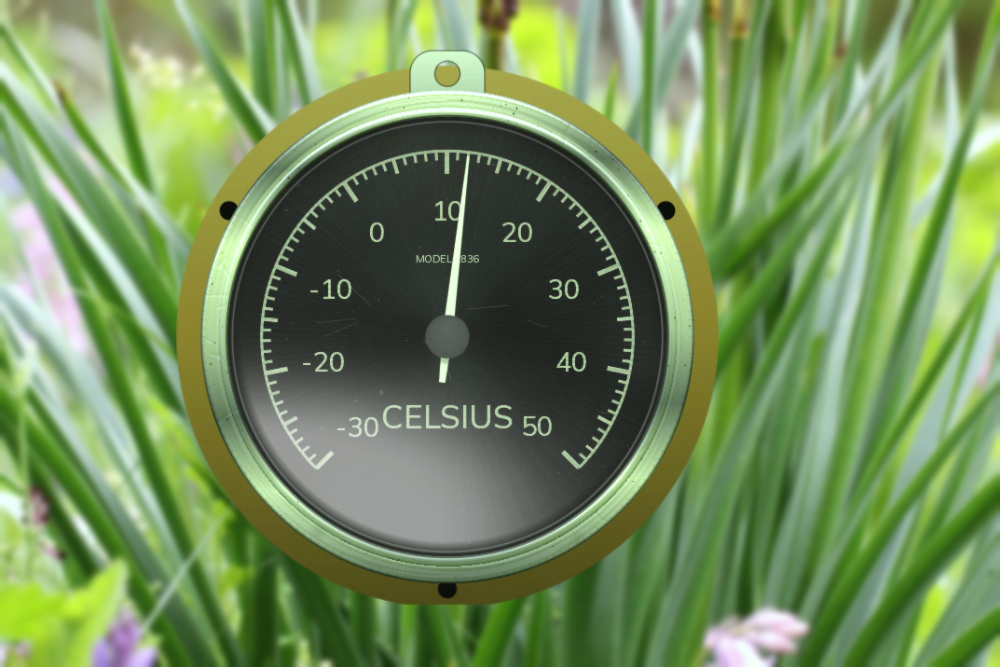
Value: 12 °C
